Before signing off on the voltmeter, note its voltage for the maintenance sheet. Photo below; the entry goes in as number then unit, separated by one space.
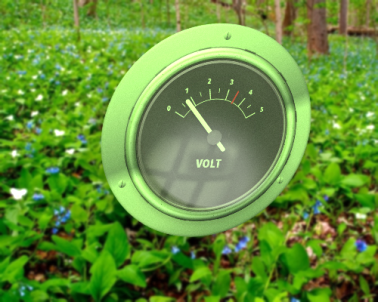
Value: 0.75 V
